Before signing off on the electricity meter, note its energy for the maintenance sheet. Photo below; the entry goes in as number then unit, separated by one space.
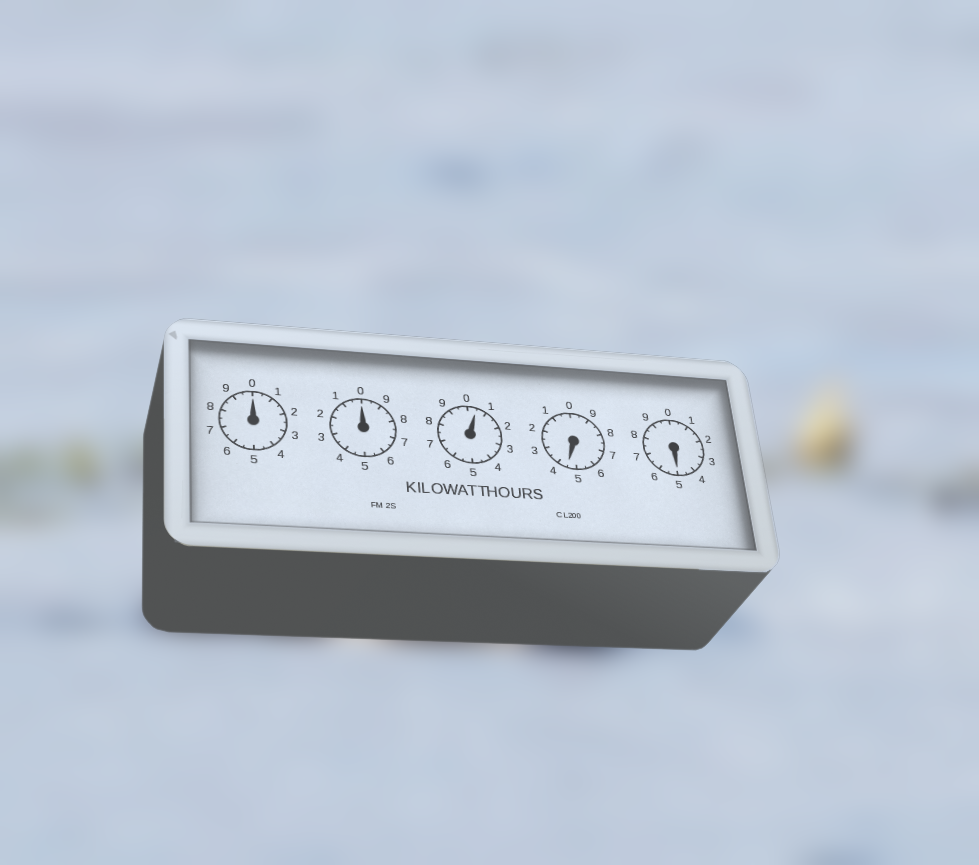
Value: 45 kWh
